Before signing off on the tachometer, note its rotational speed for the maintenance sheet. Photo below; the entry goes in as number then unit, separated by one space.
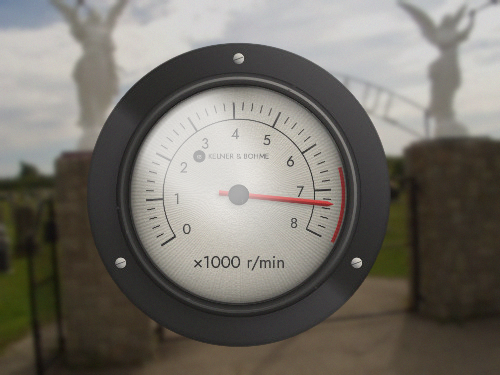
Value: 7300 rpm
